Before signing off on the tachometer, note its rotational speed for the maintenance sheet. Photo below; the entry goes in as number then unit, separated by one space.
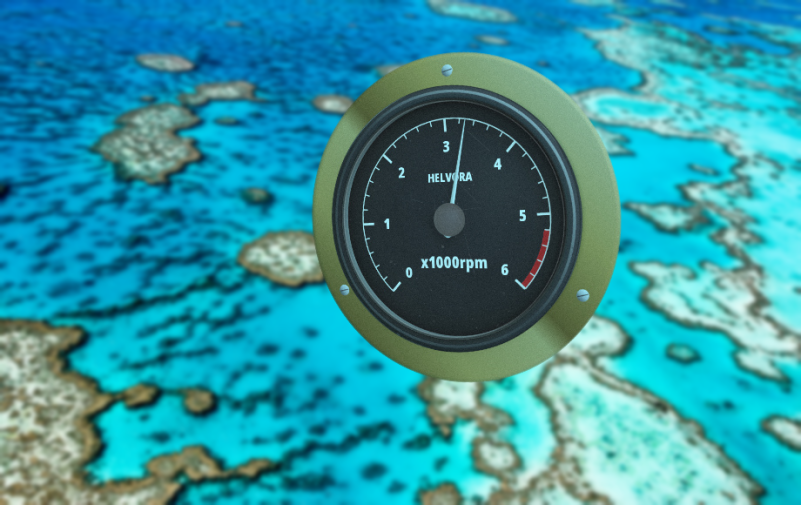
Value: 3300 rpm
